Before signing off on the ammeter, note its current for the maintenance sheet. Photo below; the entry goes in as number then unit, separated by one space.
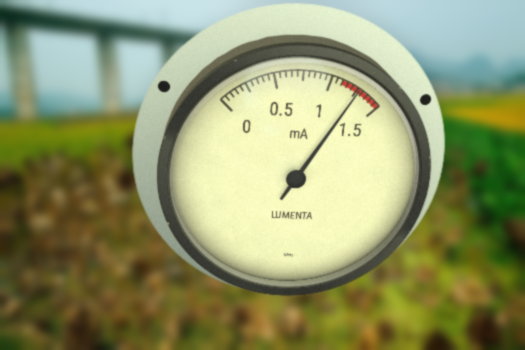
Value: 1.25 mA
